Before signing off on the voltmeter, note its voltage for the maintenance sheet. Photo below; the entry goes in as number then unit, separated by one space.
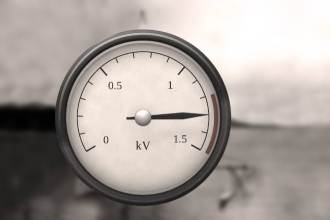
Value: 1.3 kV
